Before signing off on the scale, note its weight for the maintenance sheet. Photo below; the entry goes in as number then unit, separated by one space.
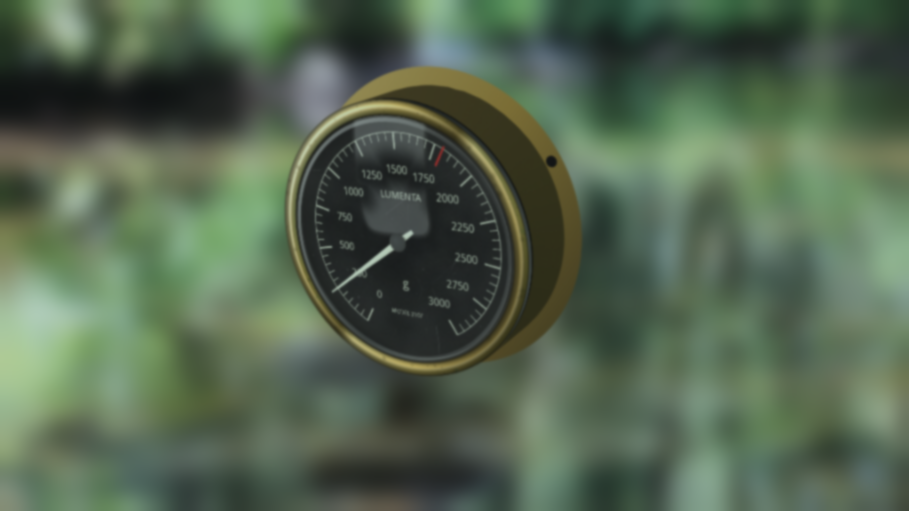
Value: 250 g
